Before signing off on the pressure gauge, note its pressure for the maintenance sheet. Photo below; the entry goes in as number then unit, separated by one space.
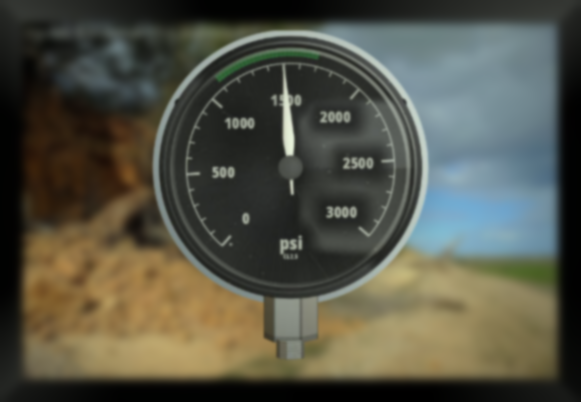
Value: 1500 psi
